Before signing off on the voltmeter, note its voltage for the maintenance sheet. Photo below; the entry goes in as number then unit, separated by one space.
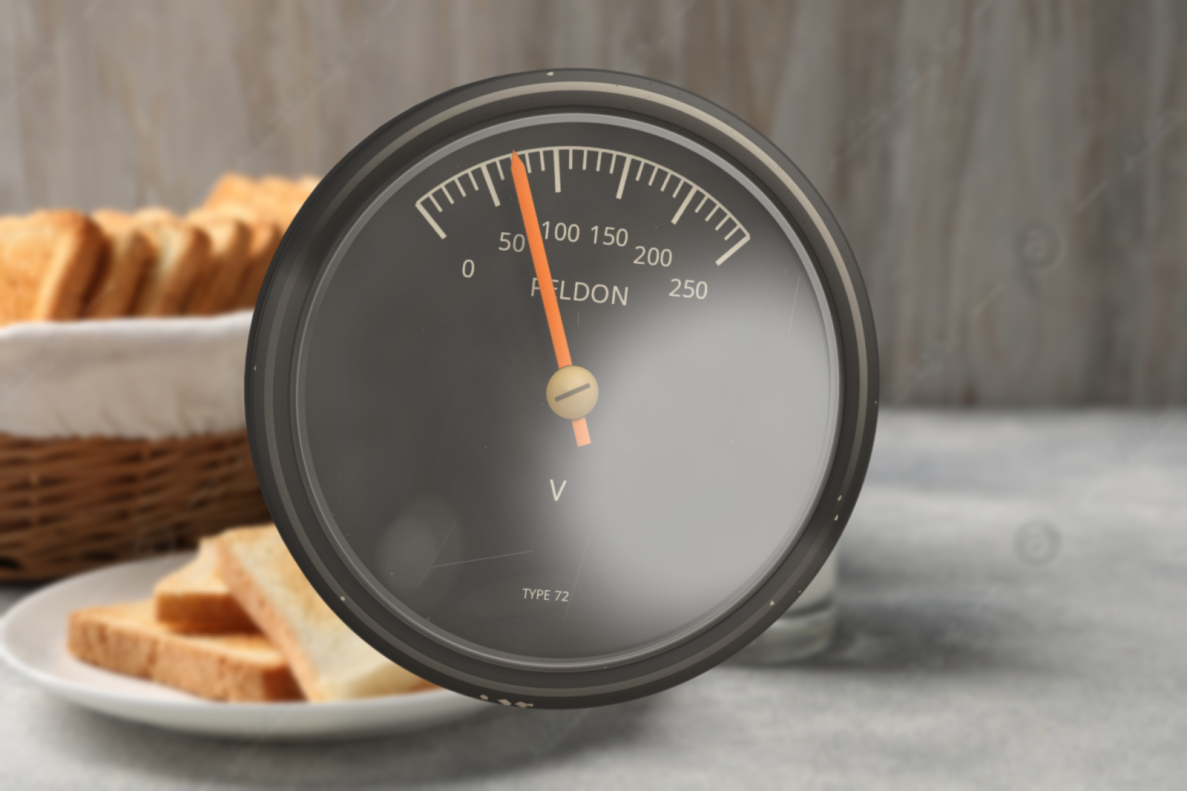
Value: 70 V
